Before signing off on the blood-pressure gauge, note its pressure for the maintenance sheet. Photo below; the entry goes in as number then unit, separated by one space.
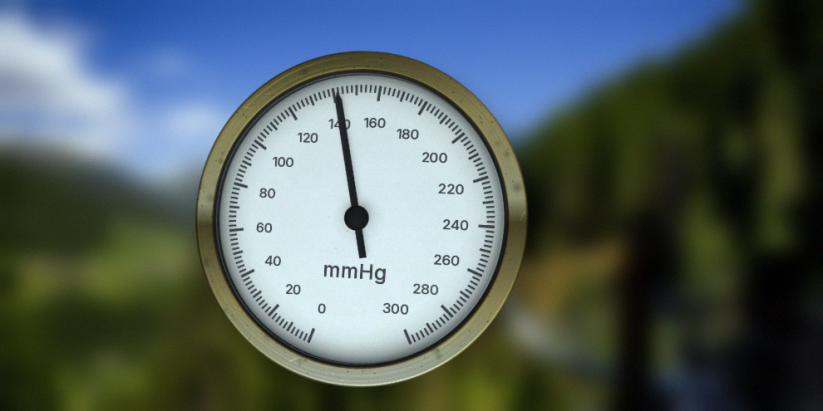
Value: 142 mmHg
